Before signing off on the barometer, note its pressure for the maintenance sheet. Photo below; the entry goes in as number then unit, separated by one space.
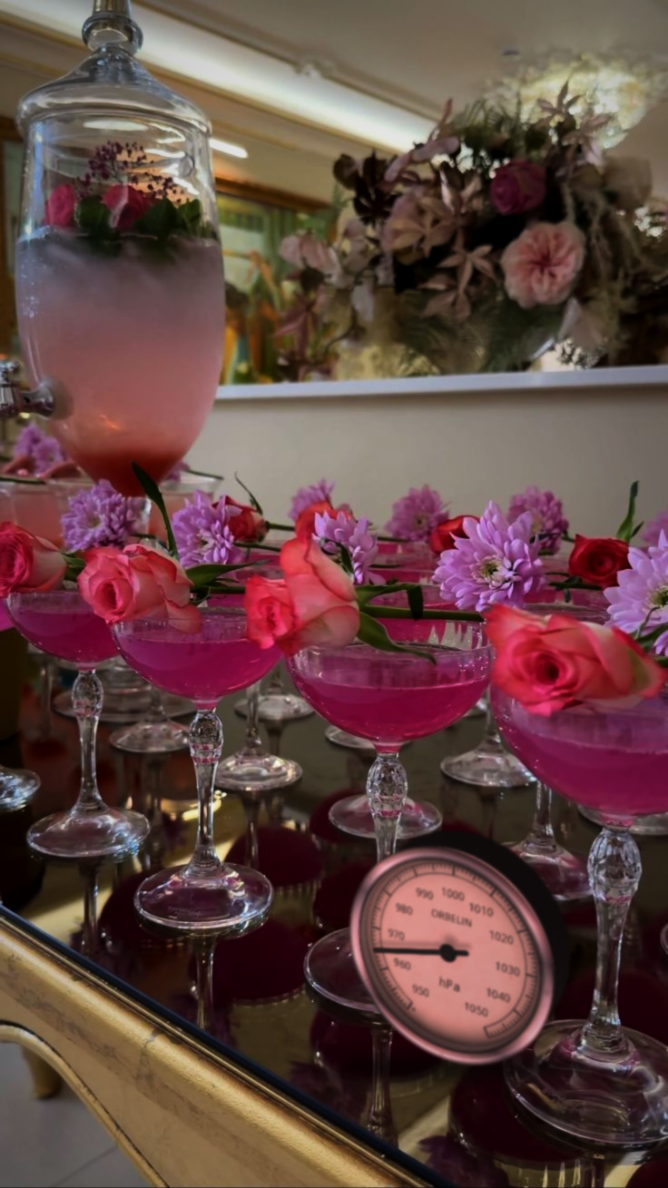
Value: 965 hPa
